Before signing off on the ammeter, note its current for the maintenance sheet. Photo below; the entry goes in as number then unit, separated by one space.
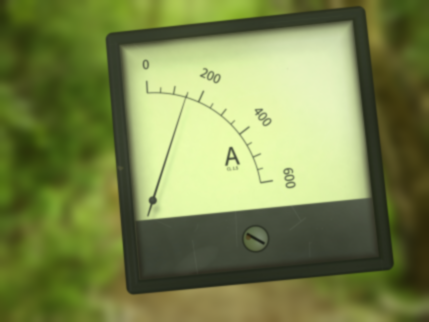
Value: 150 A
